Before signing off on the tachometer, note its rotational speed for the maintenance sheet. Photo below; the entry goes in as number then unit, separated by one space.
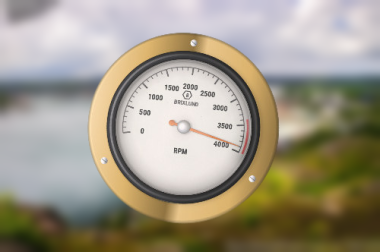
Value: 3900 rpm
